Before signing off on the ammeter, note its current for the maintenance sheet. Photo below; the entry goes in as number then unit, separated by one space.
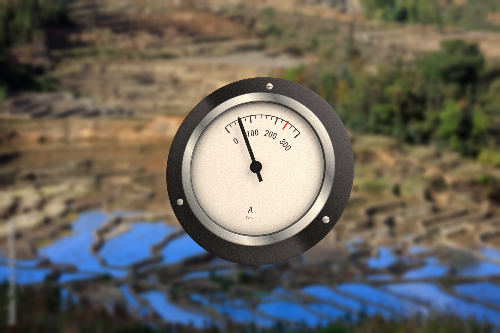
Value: 60 A
